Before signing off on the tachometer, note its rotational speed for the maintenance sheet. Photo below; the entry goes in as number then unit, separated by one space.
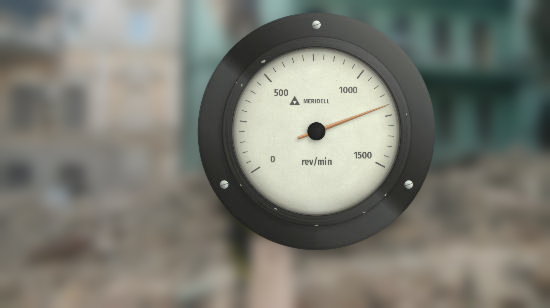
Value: 1200 rpm
